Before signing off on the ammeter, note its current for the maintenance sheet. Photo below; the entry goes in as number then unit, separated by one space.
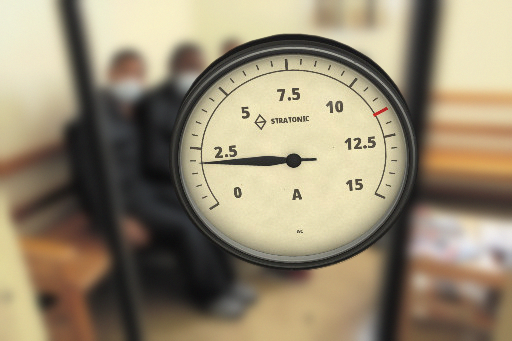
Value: 2 A
